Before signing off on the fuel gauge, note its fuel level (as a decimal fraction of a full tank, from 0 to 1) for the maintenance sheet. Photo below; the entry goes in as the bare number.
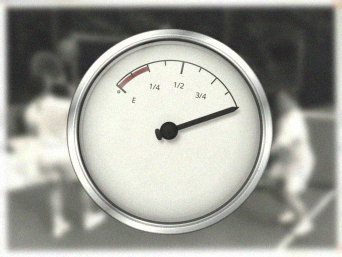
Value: 1
